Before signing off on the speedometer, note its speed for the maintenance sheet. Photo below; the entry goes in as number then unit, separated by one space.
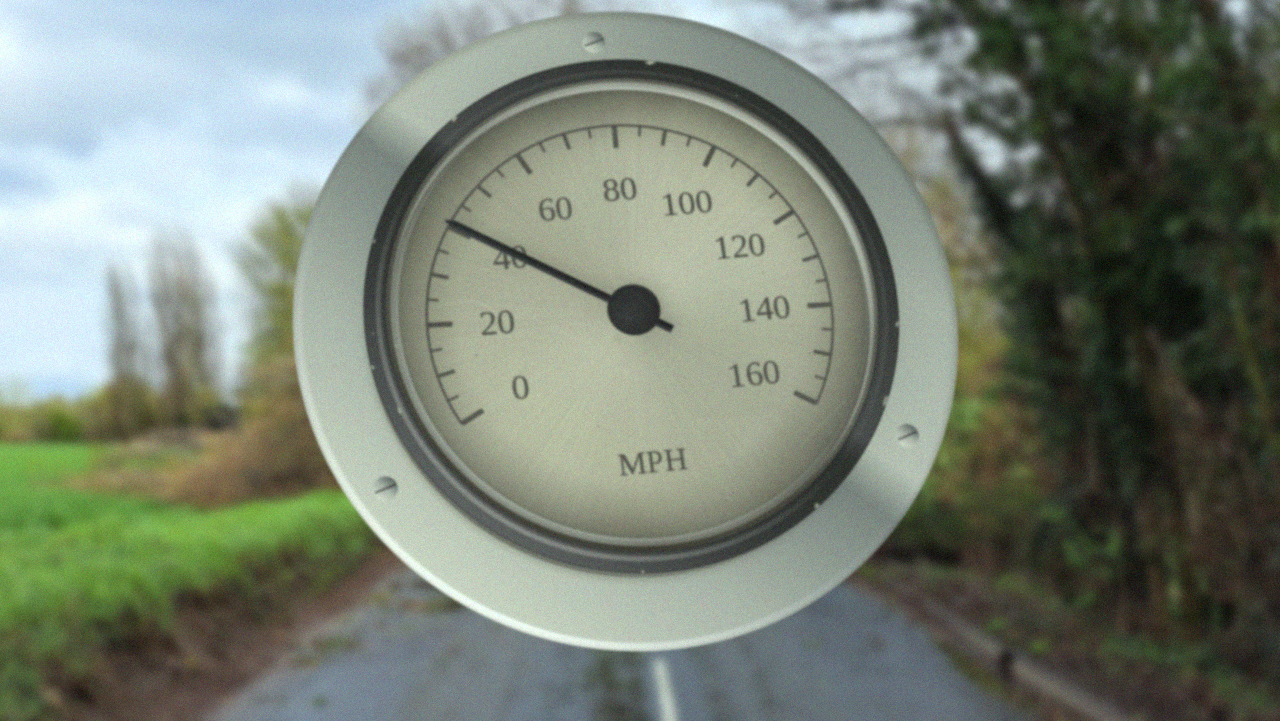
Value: 40 mph
